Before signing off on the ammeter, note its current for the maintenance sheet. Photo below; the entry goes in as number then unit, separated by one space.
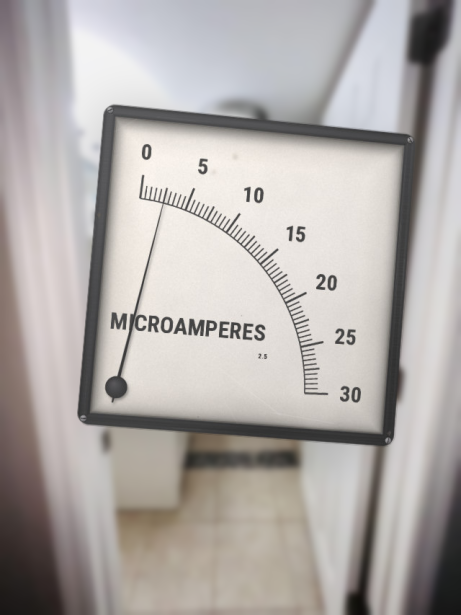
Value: 2.5 µA
